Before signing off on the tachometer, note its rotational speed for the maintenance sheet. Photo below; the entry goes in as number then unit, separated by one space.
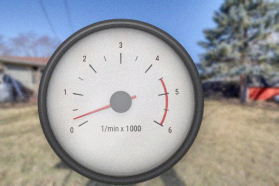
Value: 250 rpm
